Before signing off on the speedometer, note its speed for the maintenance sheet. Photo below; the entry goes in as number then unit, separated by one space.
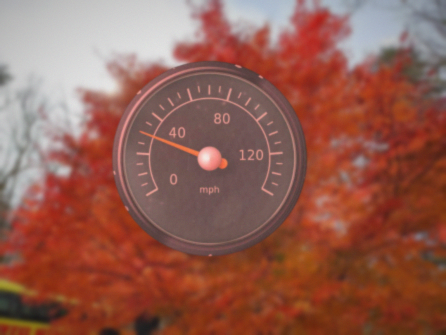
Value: 30 mph
